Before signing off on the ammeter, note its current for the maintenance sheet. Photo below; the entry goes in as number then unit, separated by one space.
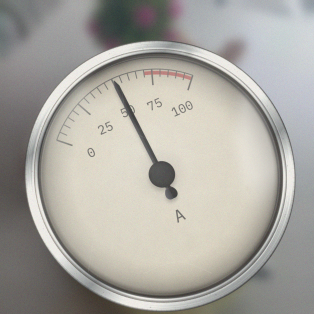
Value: 50 A
